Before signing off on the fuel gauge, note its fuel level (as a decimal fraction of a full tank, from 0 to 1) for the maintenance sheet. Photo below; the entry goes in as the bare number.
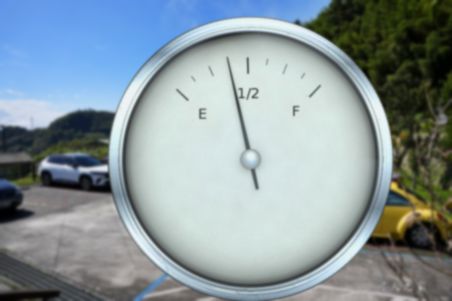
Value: 0.375
